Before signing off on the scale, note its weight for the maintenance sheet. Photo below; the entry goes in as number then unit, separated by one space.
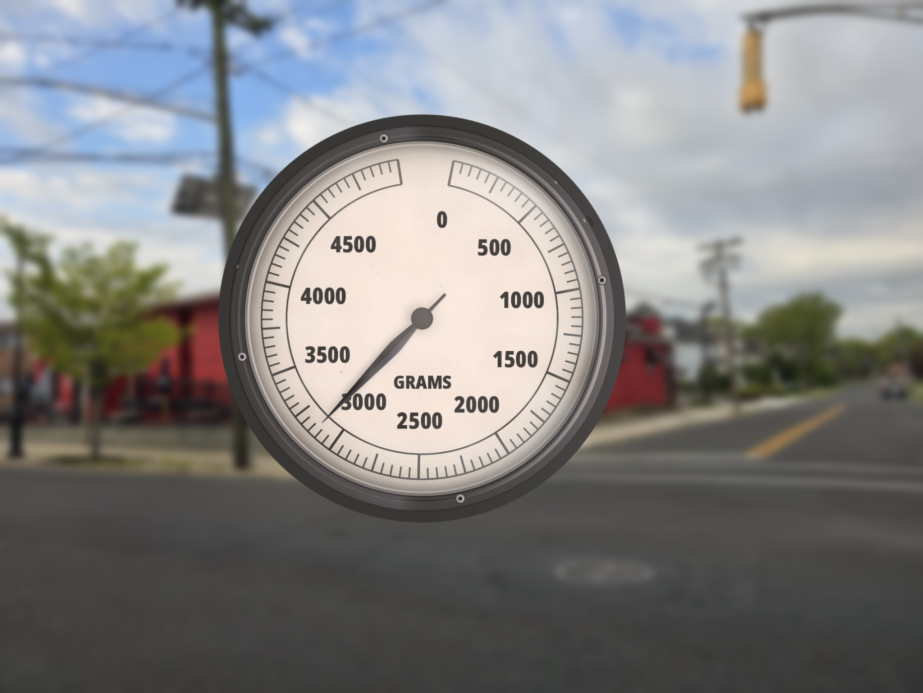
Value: 3125 g
